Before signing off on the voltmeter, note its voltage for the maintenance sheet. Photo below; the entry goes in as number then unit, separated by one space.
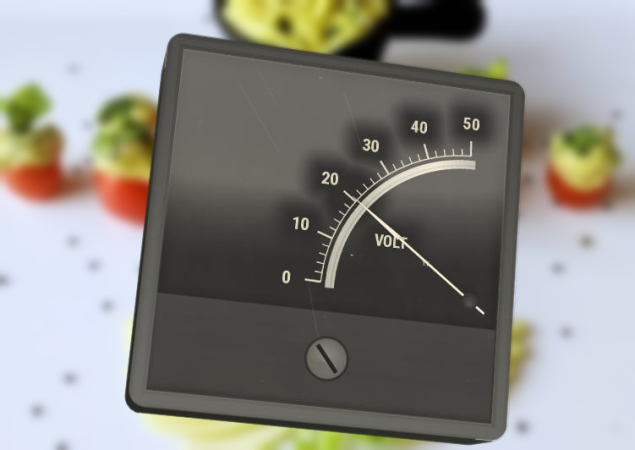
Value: 20 V
